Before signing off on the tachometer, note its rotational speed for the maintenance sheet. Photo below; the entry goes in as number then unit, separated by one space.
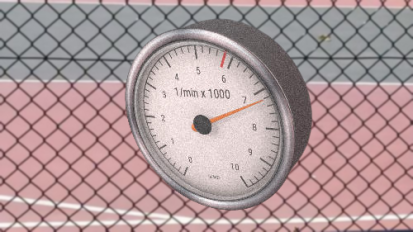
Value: 7200 rpm
